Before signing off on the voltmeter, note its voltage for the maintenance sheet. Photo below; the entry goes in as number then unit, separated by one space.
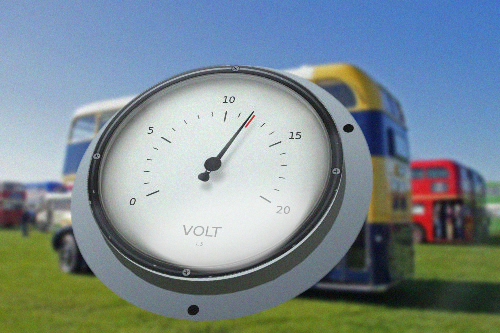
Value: 12 V
